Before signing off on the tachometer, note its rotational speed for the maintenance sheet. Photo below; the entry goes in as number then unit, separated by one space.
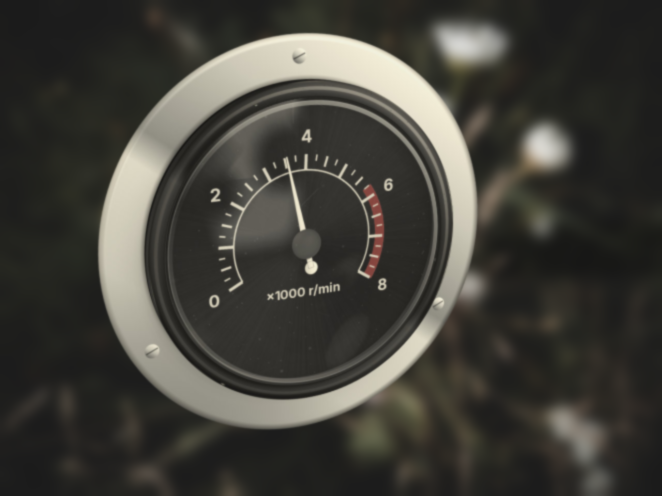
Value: 3500 rpm
